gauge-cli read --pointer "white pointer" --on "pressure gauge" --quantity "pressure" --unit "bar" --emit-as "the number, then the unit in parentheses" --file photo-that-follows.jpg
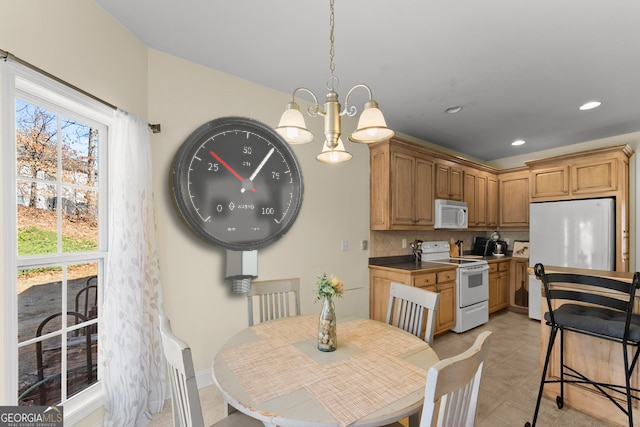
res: 62.5 (bar)
